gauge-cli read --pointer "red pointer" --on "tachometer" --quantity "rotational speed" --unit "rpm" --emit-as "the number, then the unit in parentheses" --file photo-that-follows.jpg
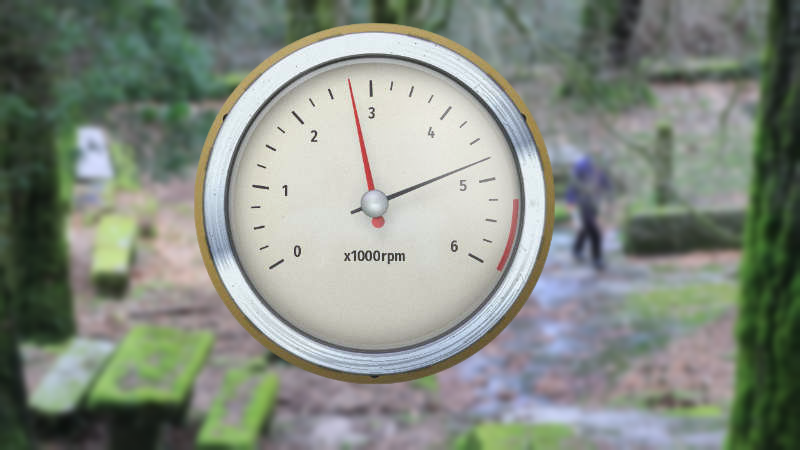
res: 2750 (rpm)
